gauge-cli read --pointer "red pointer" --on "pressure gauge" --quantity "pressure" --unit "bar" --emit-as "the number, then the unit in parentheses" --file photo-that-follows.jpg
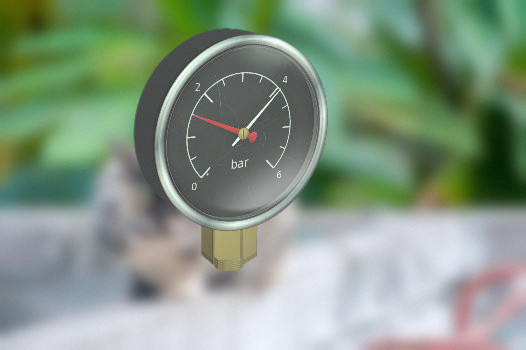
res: 1.5 (bar)
